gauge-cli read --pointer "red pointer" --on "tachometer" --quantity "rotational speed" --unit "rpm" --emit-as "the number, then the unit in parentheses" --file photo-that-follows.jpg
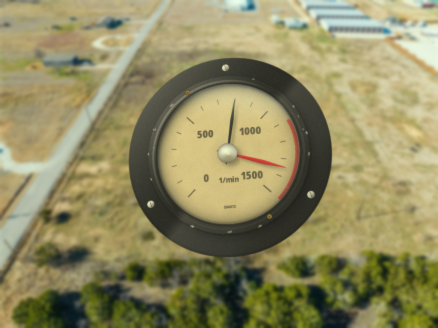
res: 1350 (rpm)
